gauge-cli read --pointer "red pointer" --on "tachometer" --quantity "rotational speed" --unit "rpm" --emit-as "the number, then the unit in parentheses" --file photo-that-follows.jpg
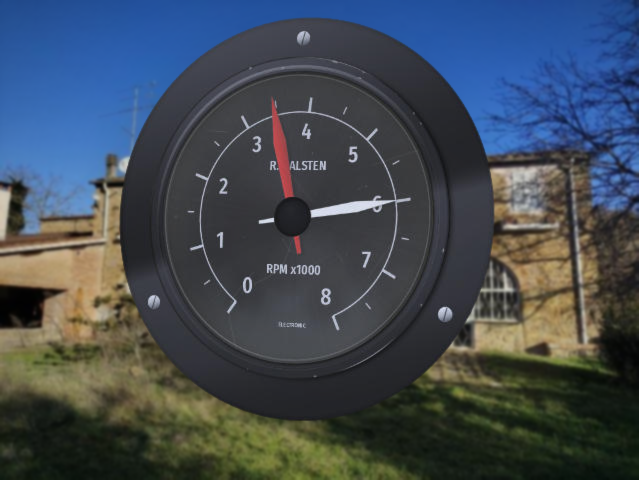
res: 3500 (rpm)
